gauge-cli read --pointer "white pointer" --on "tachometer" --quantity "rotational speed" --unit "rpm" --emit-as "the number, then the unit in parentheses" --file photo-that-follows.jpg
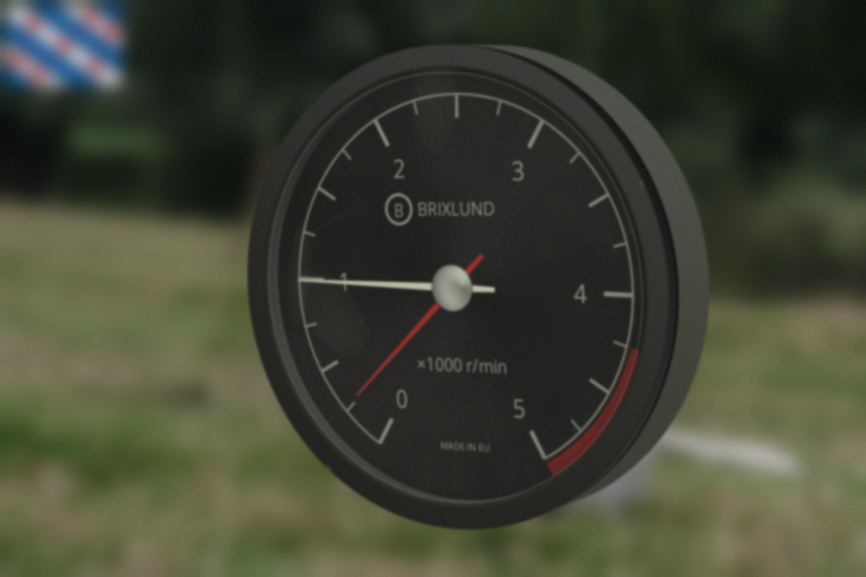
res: 1000 (rpm)
